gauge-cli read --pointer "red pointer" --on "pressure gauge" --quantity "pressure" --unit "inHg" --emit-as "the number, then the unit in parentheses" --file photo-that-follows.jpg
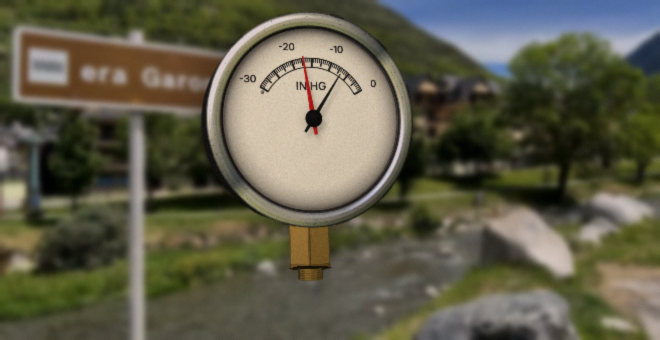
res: -17.5 (inHg)
